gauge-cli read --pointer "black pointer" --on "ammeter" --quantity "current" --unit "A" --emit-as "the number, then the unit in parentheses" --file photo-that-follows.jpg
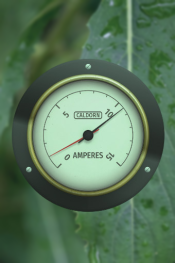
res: 10.5 (A)
